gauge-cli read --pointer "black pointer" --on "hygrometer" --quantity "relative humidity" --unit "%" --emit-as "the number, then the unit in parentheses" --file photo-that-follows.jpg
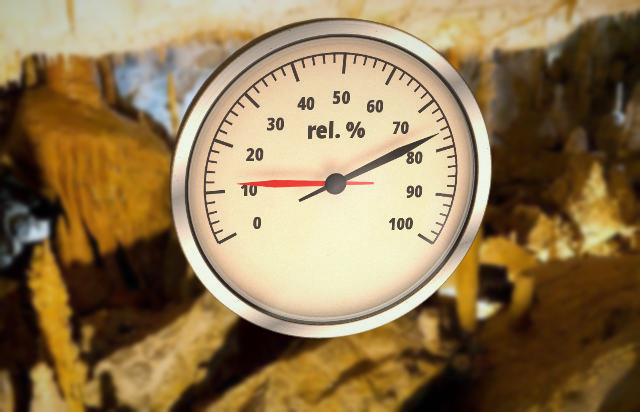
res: 76 (%)
